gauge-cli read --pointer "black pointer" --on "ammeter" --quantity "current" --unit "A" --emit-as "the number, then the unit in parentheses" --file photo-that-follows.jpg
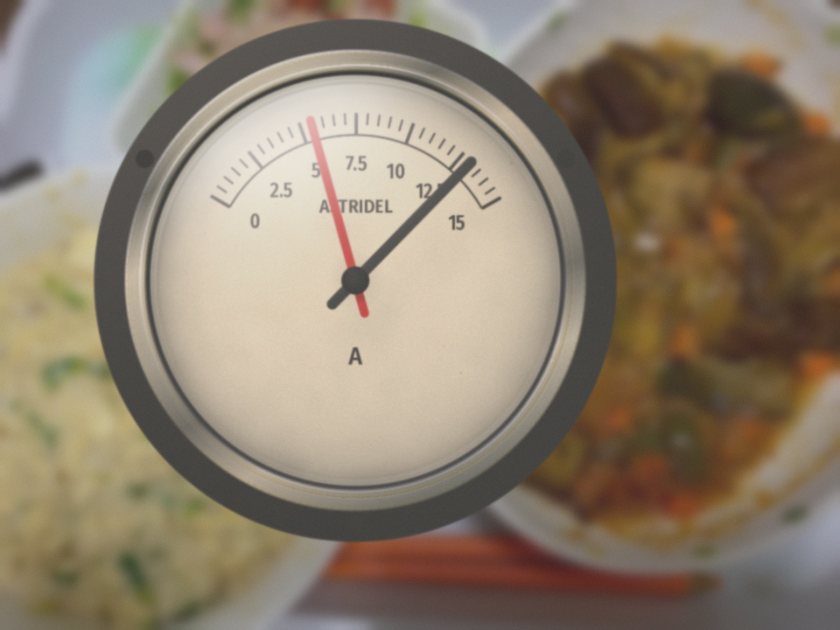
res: 13 (A)
